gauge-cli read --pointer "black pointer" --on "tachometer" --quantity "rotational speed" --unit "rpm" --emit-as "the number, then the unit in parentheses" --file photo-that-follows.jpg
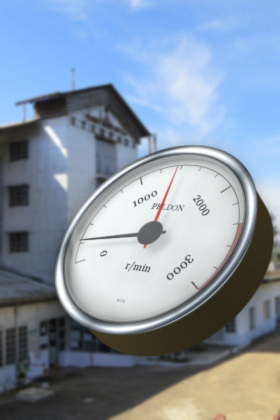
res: 200 (rpm)
